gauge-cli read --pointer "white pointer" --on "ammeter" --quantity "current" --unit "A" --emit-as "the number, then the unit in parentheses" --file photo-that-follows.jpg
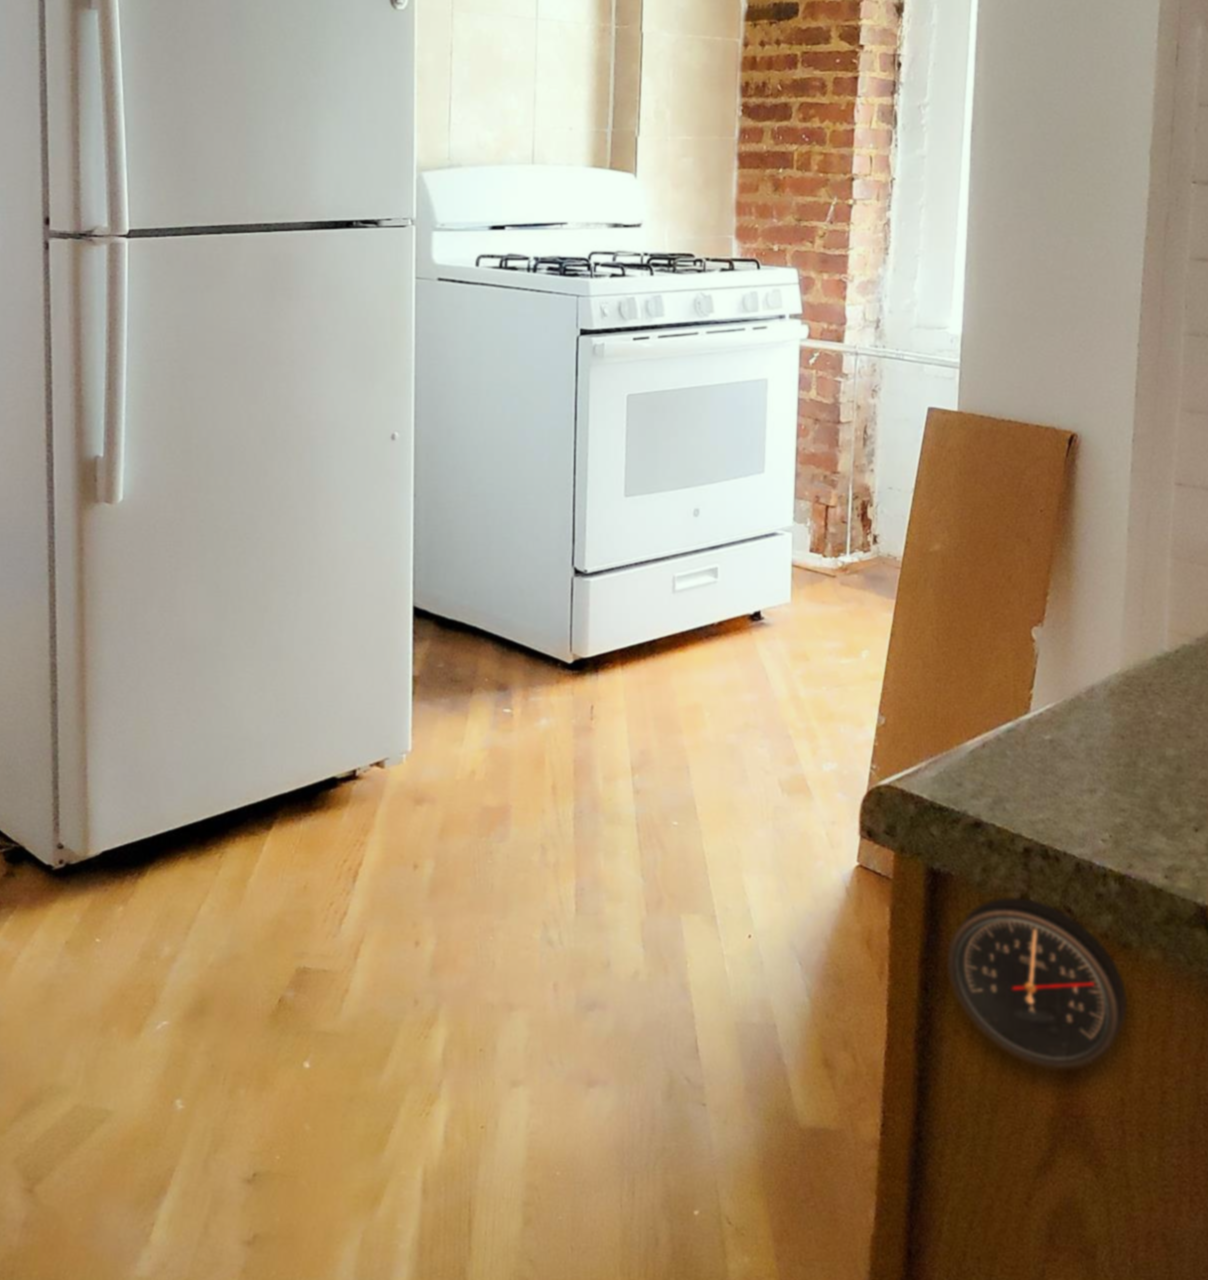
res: 2.5 (A)
